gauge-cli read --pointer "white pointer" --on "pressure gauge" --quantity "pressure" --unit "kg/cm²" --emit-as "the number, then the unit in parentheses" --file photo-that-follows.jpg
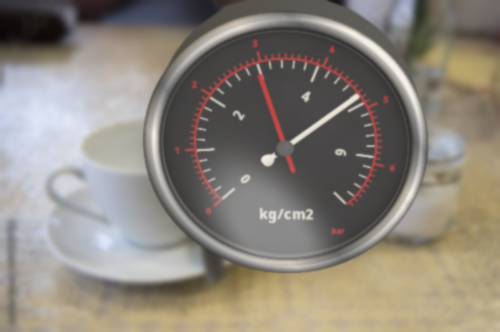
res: 4.8 (kg/cm²)
